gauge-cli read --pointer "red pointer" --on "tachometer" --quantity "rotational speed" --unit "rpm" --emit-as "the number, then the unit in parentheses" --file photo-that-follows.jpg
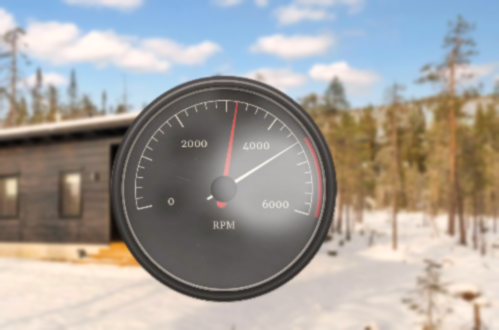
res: 3200 (rpm)
